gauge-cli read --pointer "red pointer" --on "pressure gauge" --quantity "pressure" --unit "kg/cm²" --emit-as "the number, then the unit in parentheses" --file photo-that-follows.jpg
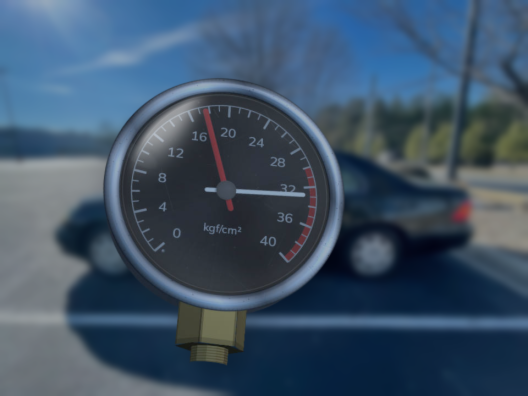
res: 17.5 (kg/cm²)
